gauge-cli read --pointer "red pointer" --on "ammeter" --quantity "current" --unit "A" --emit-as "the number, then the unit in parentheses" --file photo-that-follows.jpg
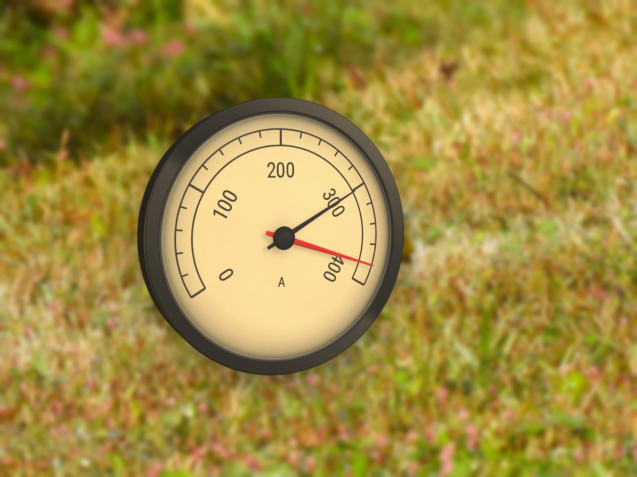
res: 380 (A)
